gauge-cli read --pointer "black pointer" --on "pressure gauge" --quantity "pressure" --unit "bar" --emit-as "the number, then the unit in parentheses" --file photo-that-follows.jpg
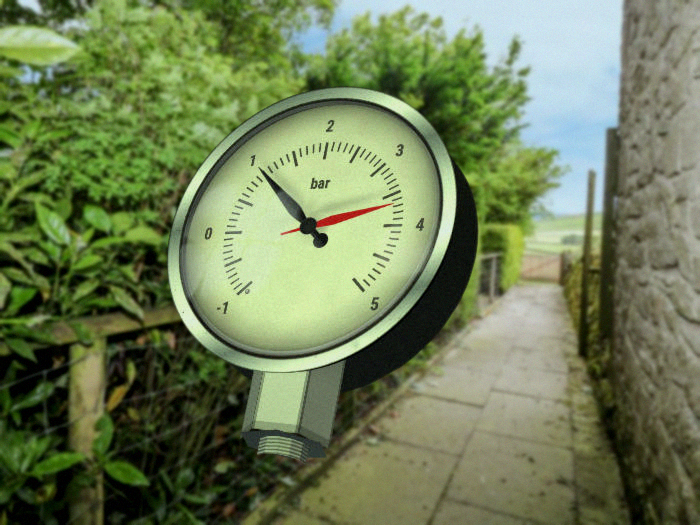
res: 1 (bar)
